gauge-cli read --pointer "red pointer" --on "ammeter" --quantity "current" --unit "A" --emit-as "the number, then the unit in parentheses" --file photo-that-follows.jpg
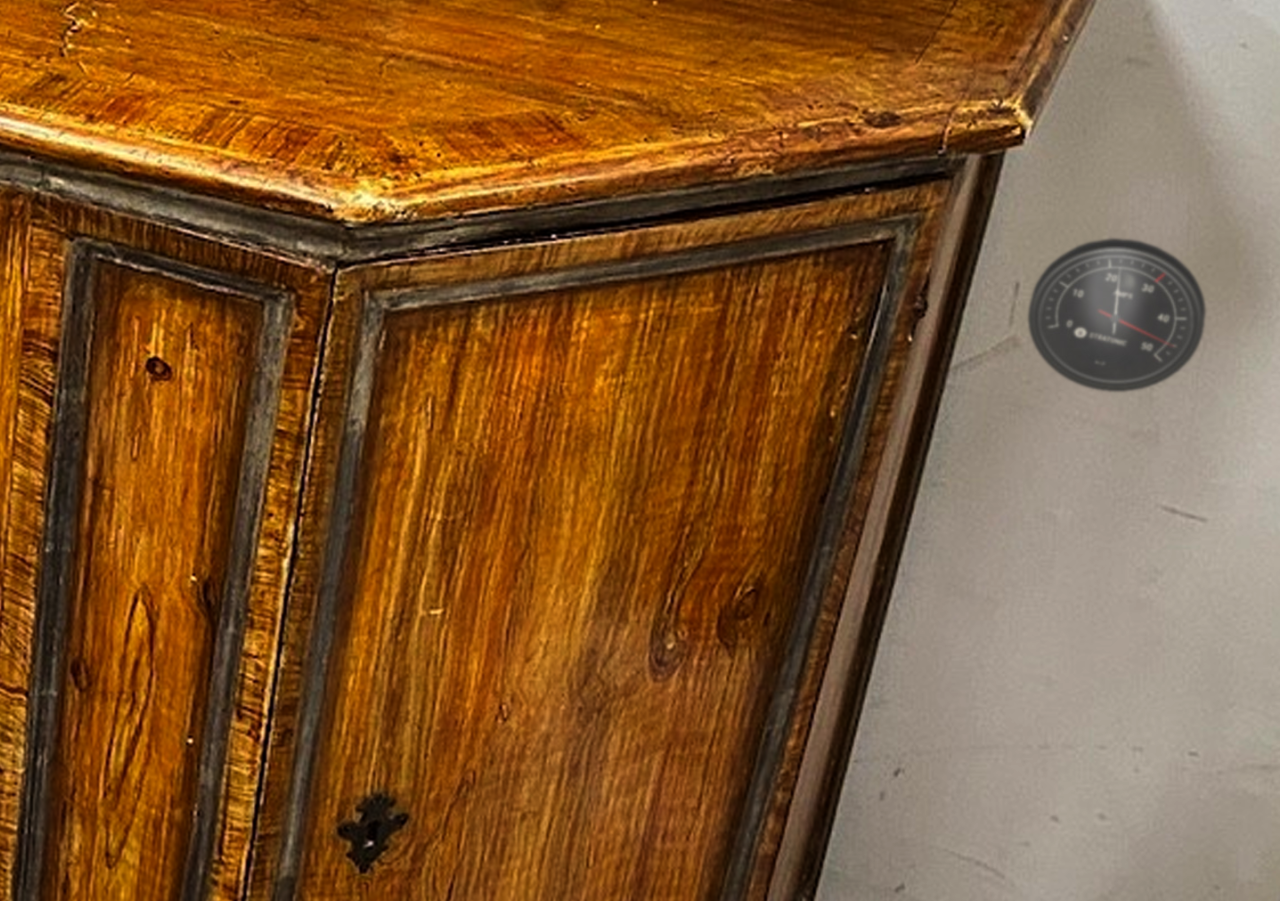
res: 46 (A)
